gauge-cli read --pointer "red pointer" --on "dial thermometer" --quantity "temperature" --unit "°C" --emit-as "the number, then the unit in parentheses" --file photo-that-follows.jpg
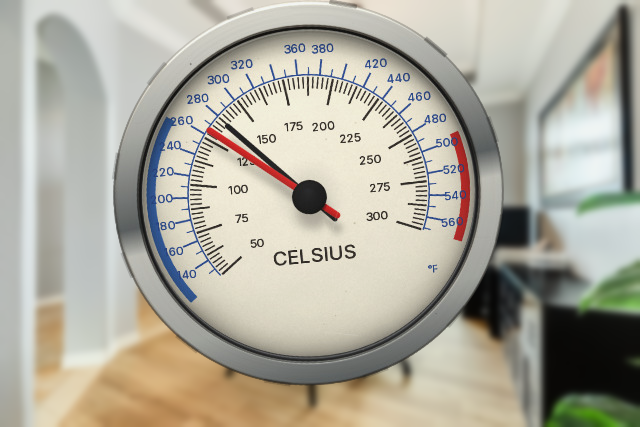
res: 130 (°C)
